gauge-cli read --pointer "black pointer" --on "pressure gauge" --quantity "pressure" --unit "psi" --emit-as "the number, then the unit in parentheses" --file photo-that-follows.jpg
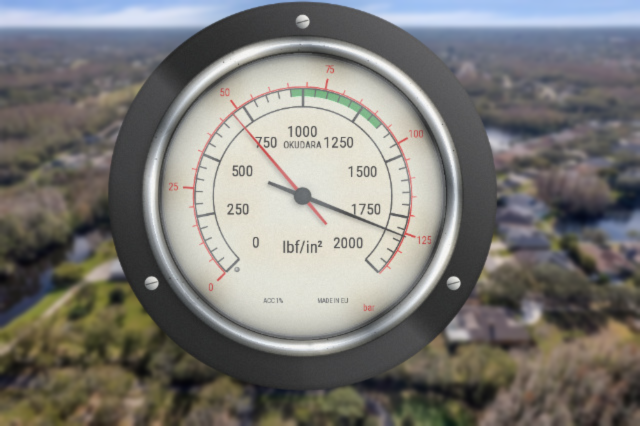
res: 1825 (psi)
